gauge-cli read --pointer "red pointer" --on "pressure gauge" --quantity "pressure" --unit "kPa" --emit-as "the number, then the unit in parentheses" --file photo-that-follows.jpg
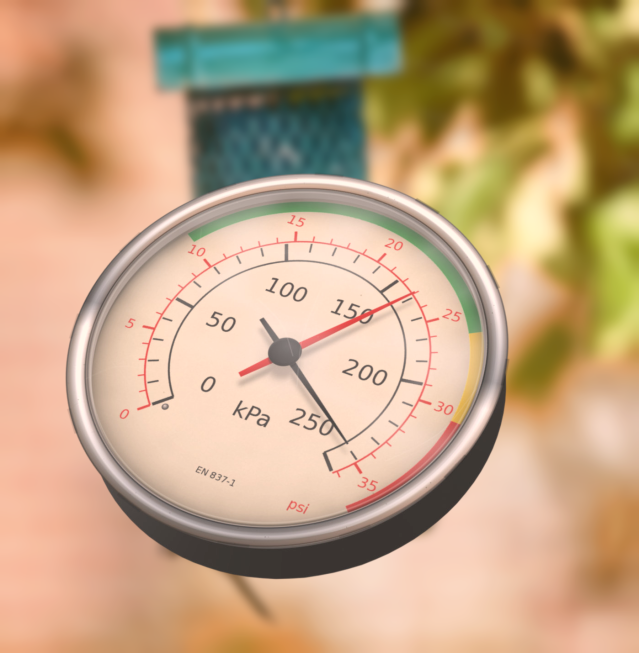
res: 160 (kPa)
